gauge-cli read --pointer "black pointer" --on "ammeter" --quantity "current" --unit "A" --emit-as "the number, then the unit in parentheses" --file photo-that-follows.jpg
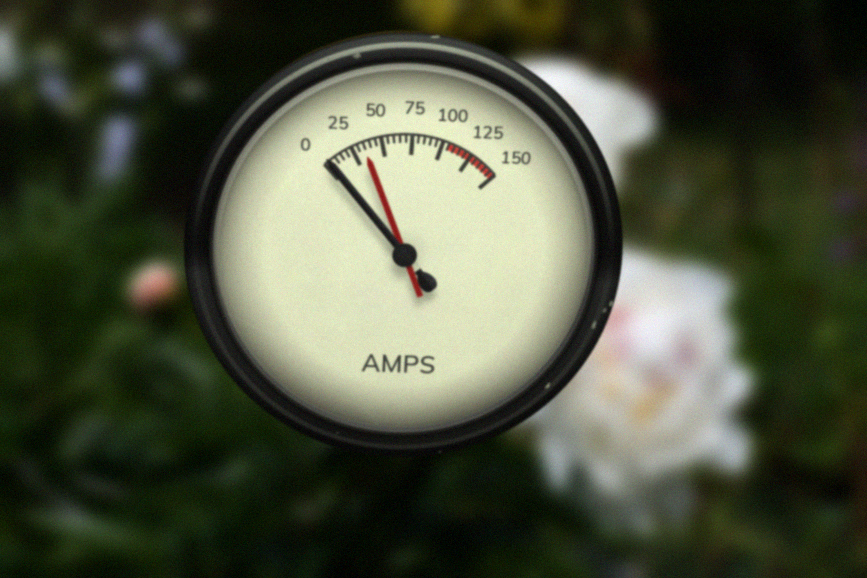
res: 5 (A)
